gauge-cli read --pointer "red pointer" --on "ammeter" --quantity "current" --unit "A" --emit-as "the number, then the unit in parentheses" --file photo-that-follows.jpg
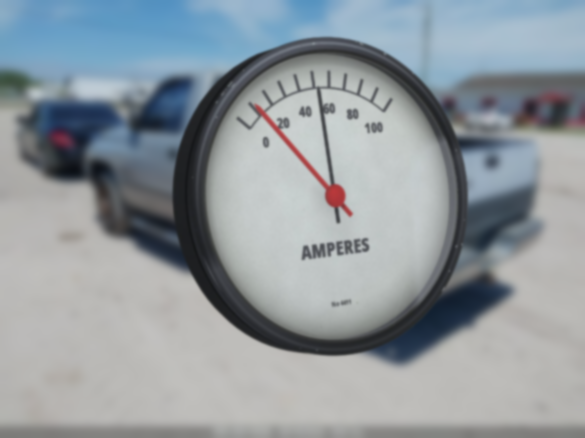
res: 10 (A)
